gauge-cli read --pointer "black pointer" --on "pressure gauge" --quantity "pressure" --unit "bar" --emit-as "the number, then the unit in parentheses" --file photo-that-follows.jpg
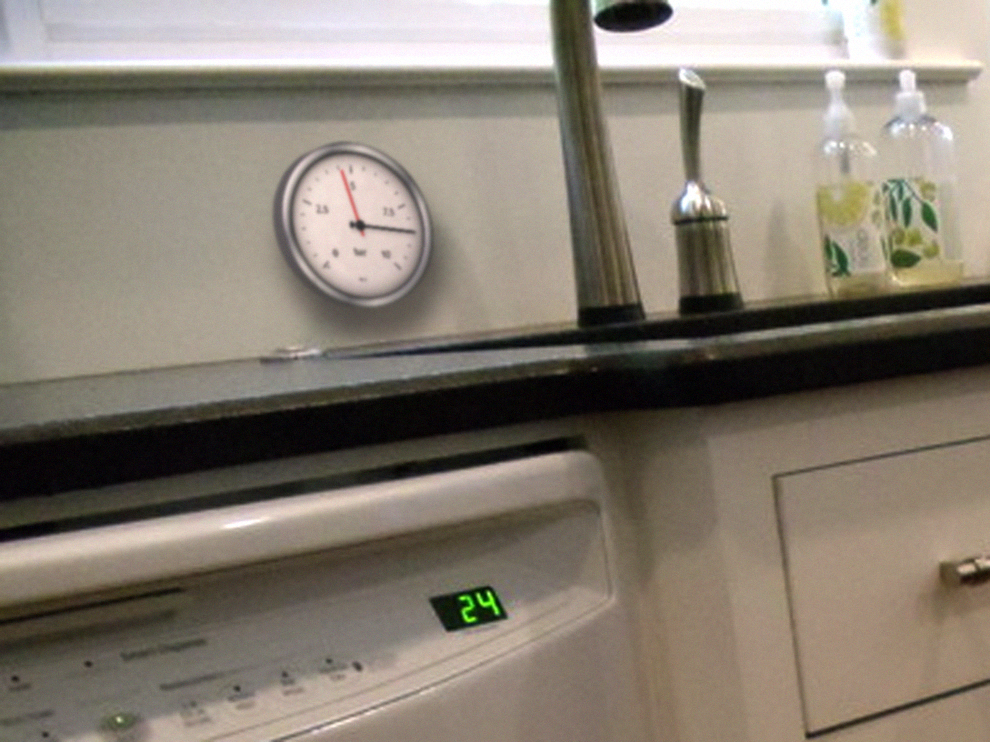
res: 8.5 (bar)
